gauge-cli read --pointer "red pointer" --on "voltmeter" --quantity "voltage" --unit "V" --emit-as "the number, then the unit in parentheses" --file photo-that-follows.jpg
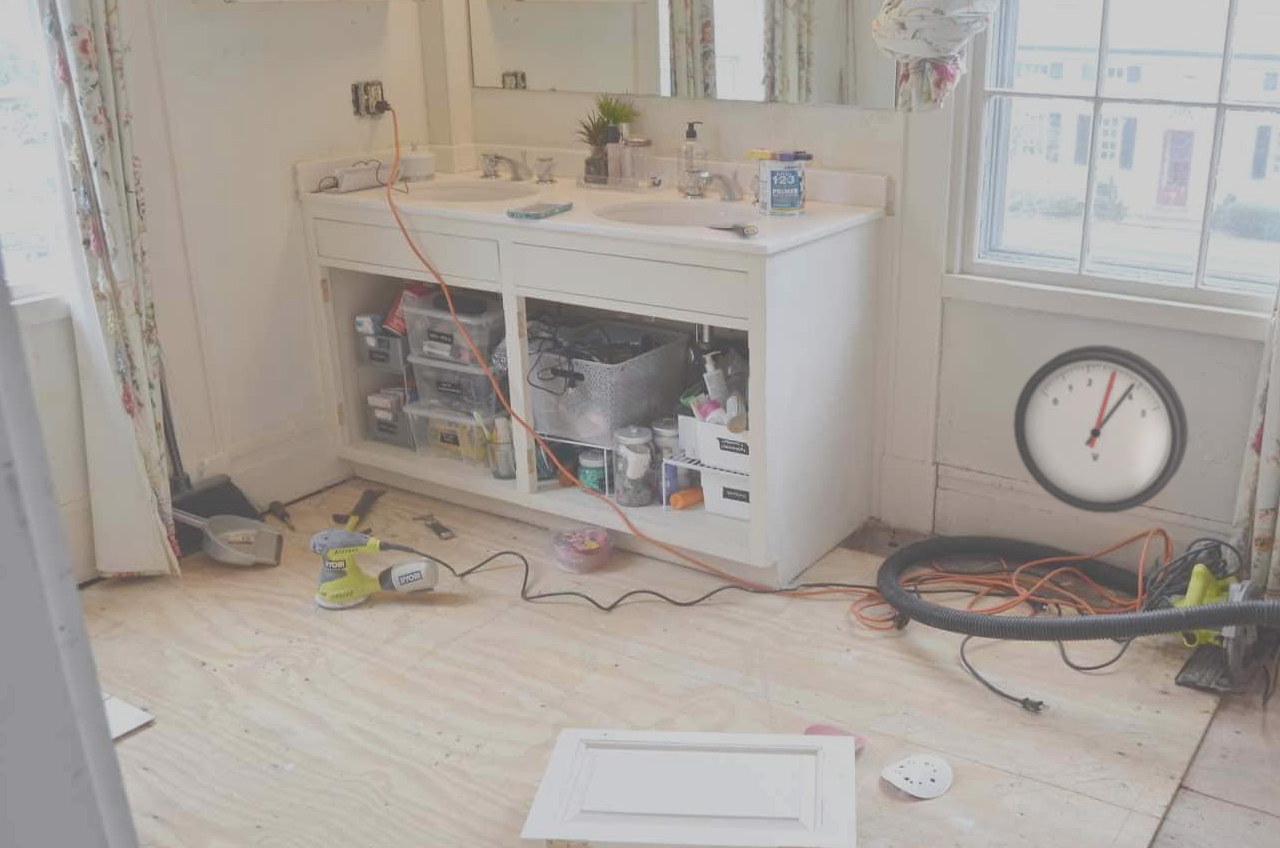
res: 3 (V)
